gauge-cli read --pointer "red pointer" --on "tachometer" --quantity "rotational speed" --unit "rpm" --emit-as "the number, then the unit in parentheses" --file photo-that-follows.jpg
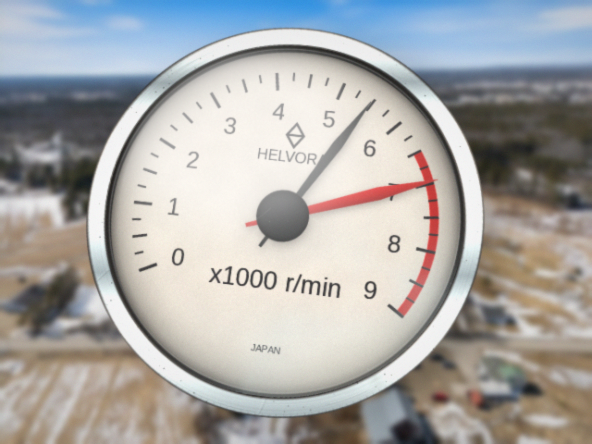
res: 7000 (rpm)
